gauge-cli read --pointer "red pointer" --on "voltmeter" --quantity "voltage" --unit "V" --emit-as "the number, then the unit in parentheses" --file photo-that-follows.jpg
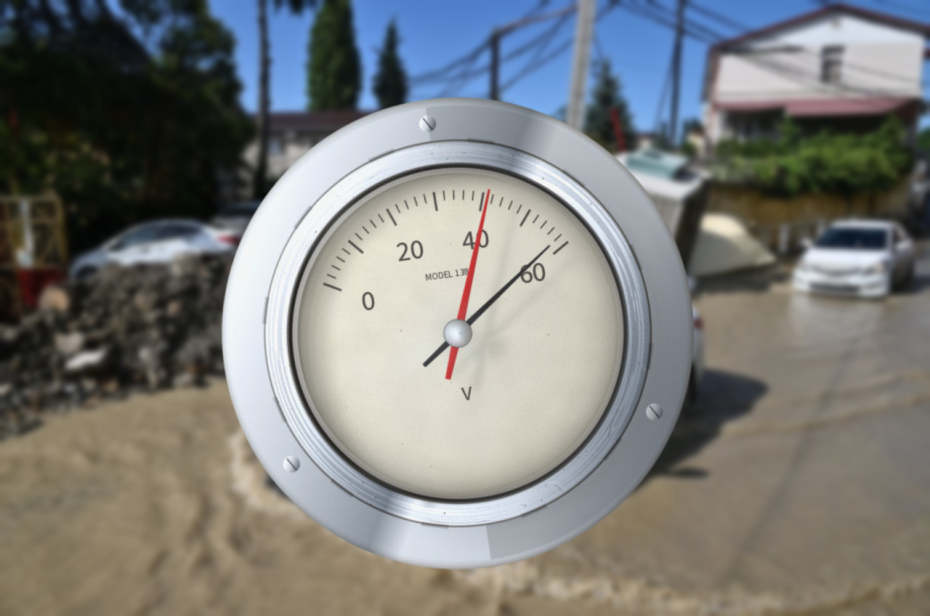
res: 41 (V)
